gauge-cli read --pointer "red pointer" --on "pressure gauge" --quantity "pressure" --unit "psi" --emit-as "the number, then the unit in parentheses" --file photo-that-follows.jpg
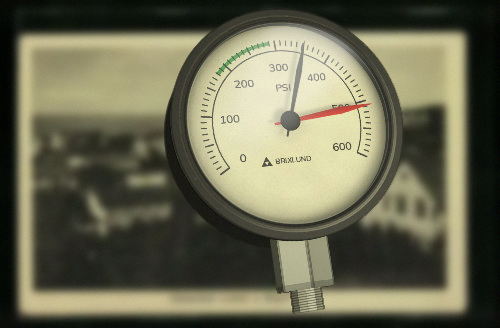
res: 510 (psi)
